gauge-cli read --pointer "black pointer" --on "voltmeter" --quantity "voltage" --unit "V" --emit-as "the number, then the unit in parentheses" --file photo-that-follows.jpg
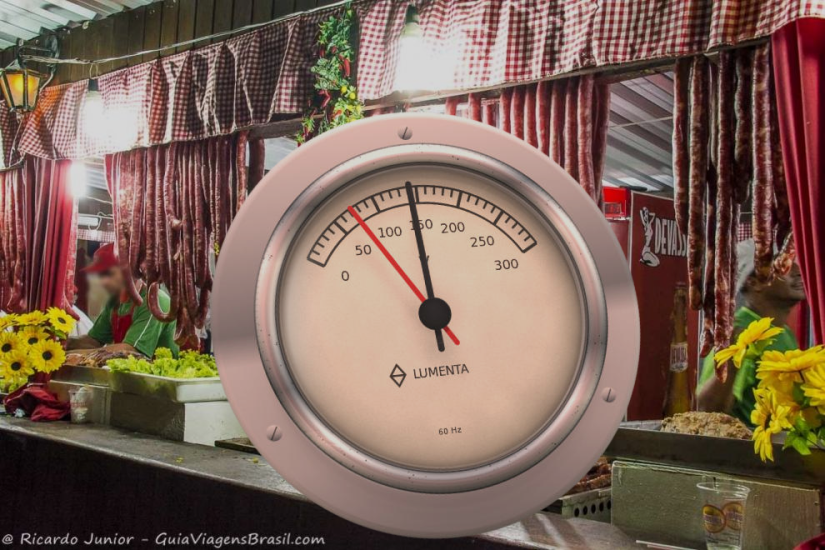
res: 140 (V)
